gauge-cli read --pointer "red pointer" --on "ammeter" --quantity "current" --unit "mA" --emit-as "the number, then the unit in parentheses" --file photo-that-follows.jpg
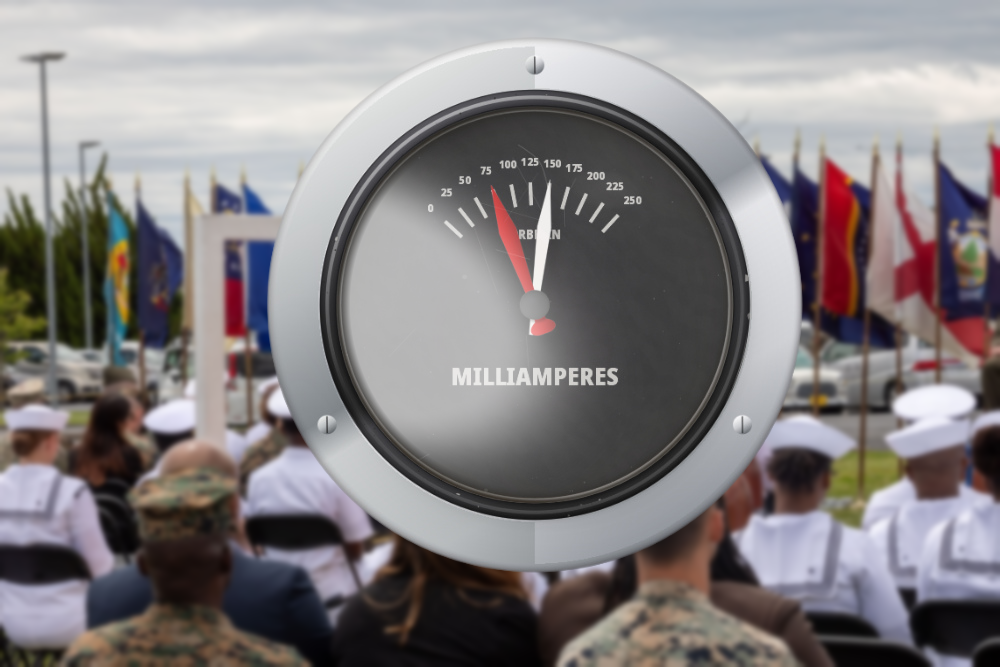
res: 75 (mA)
